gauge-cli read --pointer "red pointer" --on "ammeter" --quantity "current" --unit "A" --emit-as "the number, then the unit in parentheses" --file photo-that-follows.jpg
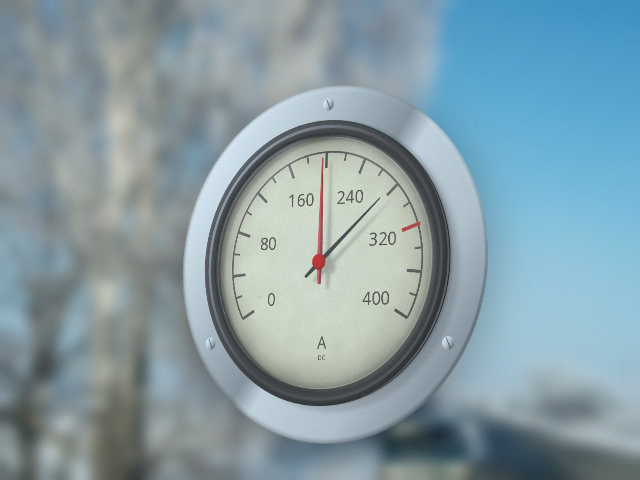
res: 200 (A)
